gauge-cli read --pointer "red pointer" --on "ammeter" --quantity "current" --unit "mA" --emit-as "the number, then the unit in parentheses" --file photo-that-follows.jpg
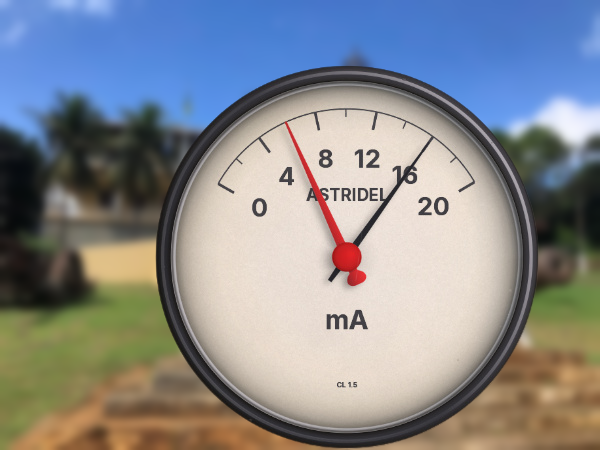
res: 6 (mA)
